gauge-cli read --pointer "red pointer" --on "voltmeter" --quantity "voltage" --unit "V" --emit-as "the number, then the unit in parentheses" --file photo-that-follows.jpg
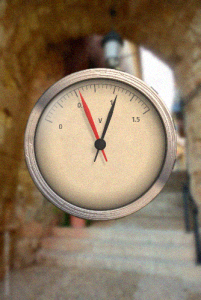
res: 0.55 (V)
